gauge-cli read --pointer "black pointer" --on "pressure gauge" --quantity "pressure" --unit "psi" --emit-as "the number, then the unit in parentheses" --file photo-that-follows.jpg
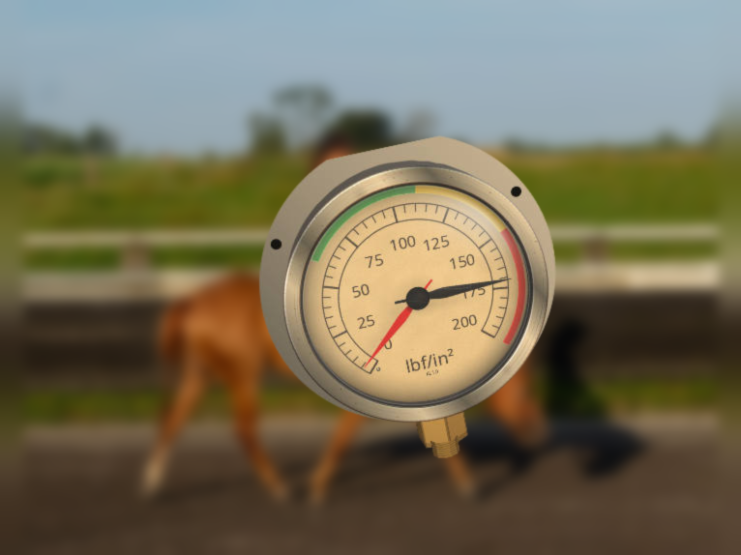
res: 170 (psi)
